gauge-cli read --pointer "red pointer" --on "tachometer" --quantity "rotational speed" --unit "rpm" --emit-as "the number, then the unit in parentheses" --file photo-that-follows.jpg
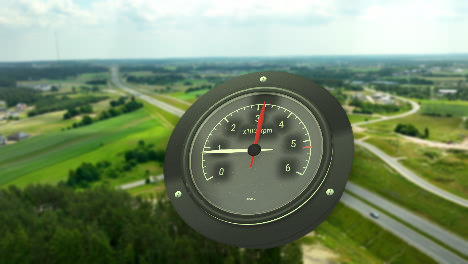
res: 3200 (rpm)
